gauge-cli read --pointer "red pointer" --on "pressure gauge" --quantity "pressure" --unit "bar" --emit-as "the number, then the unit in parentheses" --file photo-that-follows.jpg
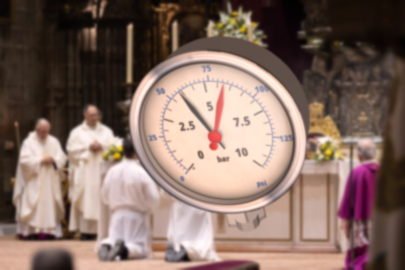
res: 5.75 (bar)
